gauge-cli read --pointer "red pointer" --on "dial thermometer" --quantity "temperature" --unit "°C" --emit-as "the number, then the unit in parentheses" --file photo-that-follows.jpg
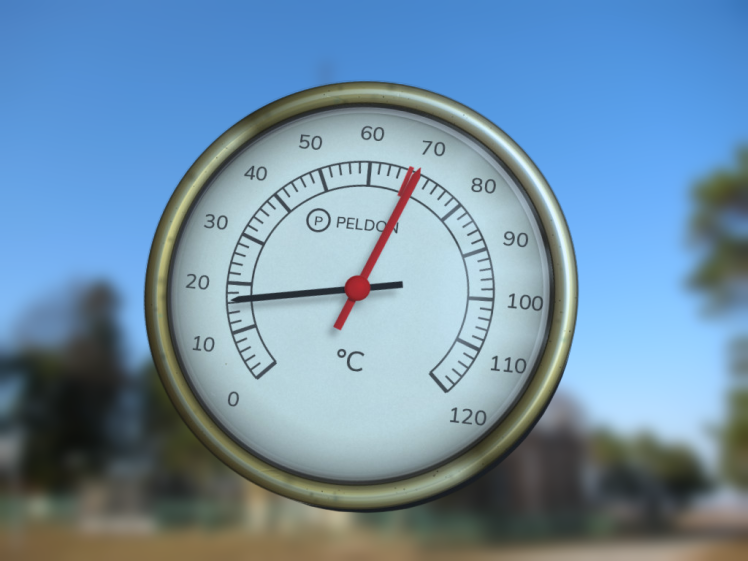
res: 70 (°C)
